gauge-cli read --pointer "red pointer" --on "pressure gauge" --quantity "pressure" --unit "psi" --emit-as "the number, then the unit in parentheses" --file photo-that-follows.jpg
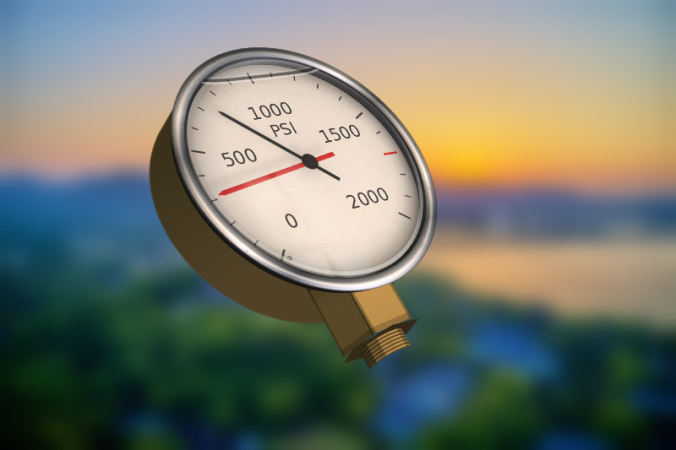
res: 300 (psi)
